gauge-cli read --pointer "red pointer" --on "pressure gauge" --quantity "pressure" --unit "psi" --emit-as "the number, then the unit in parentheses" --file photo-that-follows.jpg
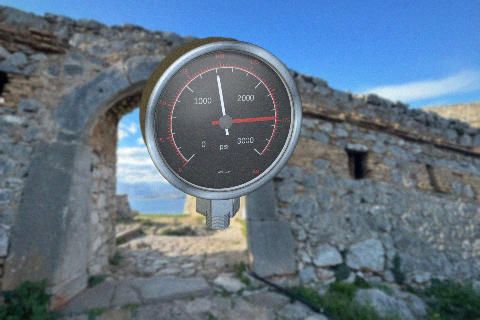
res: 2500 (psi)
